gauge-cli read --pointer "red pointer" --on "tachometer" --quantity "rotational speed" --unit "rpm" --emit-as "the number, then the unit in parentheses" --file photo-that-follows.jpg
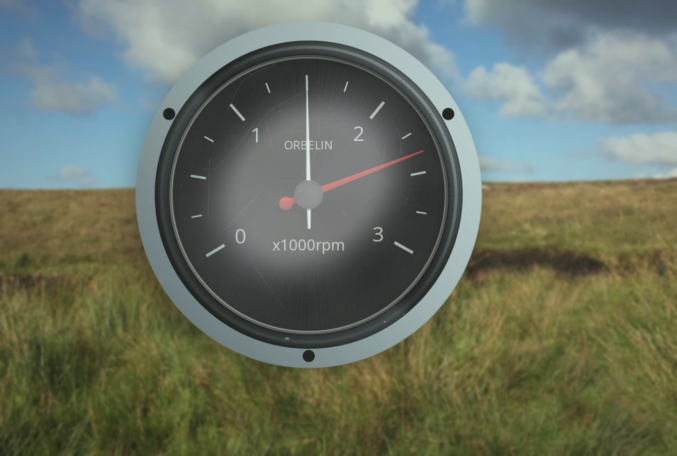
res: 2375 (rpm)
